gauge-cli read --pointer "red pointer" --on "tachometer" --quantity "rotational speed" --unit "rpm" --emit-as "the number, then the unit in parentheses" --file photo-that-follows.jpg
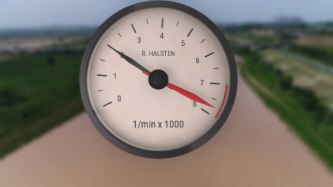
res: 7750 (rpm)
